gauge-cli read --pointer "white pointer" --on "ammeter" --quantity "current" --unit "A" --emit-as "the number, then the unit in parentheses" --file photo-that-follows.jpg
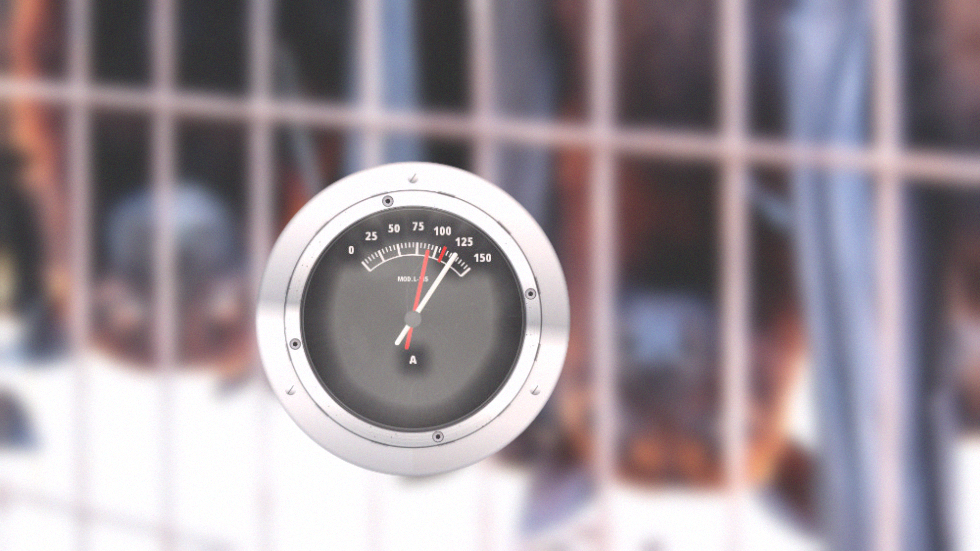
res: 125 (A)
